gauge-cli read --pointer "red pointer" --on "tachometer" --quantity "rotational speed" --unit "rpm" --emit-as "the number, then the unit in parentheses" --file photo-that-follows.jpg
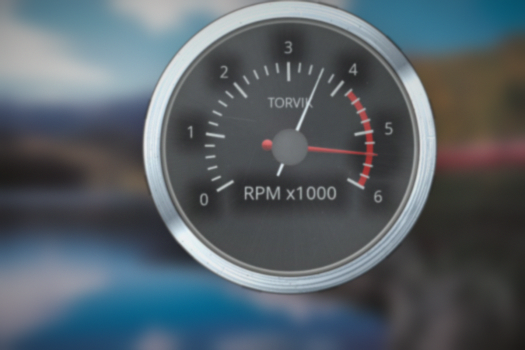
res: 5400 (rpm)
